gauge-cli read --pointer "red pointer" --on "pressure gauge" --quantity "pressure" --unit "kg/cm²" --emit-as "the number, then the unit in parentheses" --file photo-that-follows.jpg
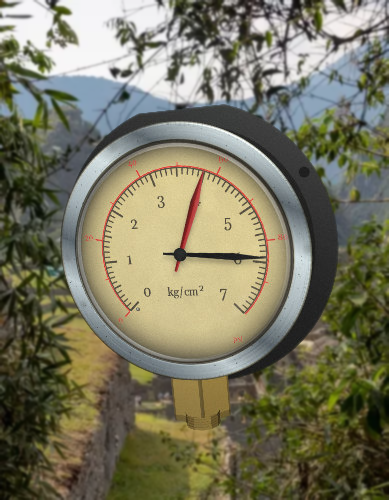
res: 4 (kg/cm²)
